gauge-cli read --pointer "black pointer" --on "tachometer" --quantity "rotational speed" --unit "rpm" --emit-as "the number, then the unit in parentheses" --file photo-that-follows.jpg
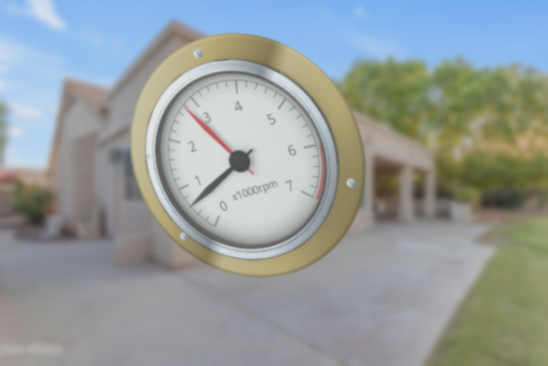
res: 600 (rpm)
